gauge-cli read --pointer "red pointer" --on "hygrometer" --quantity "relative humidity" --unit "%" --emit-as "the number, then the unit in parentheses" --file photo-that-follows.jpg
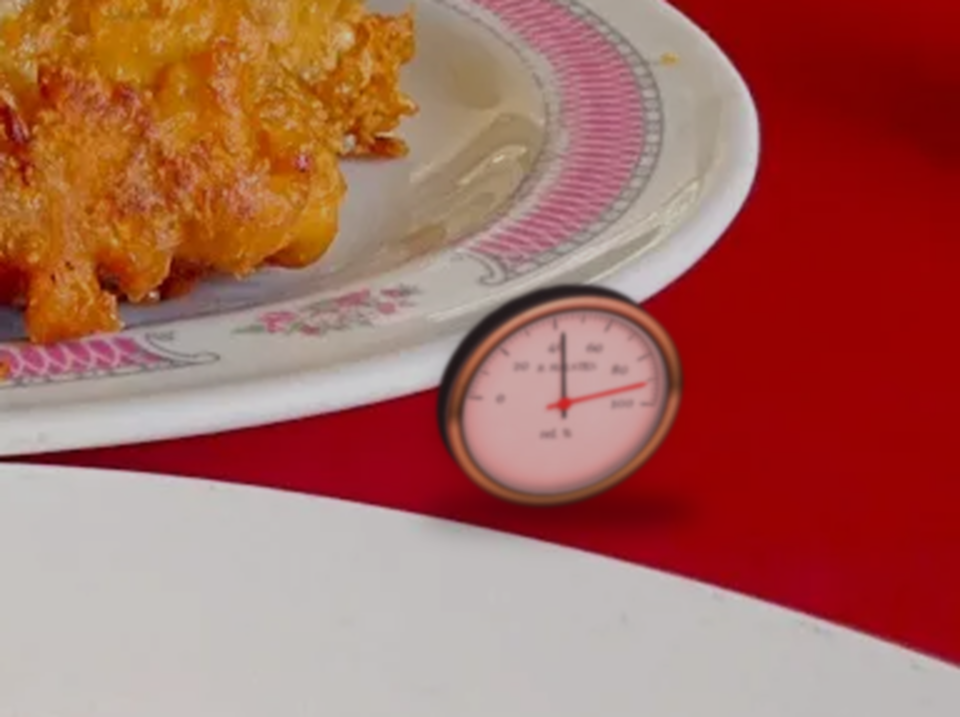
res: 90 (%)
